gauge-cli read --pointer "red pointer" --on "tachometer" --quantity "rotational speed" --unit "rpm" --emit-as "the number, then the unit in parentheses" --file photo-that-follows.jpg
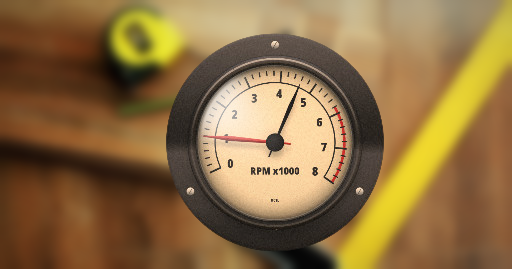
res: 1000 (rpm)
